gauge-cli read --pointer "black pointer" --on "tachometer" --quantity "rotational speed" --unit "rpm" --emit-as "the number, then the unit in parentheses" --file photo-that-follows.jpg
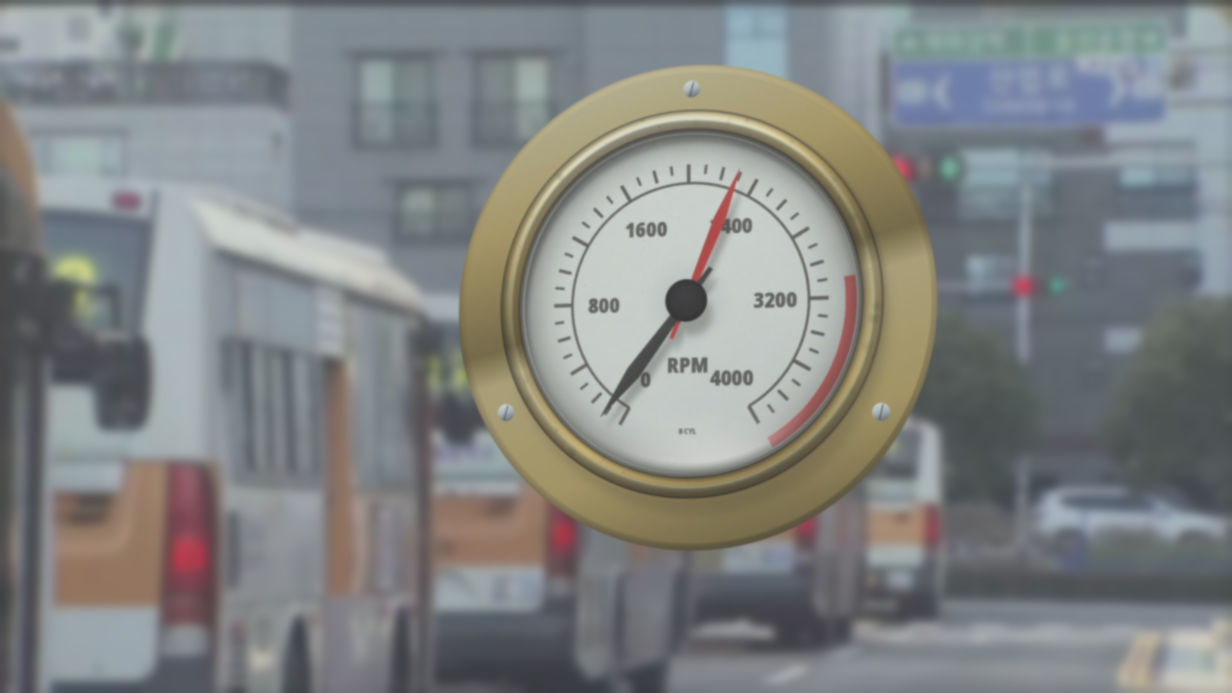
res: 100 (rpm)
